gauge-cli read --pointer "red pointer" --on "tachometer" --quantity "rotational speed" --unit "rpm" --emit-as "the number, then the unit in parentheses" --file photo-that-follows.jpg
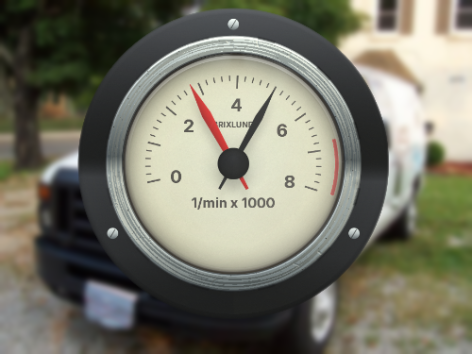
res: 2800 (rpm)
